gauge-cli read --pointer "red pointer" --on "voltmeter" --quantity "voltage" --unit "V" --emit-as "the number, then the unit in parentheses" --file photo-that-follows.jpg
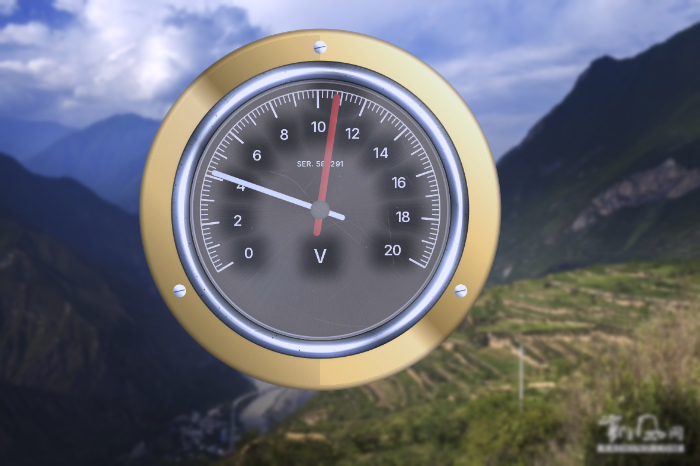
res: 10.8 (V)
